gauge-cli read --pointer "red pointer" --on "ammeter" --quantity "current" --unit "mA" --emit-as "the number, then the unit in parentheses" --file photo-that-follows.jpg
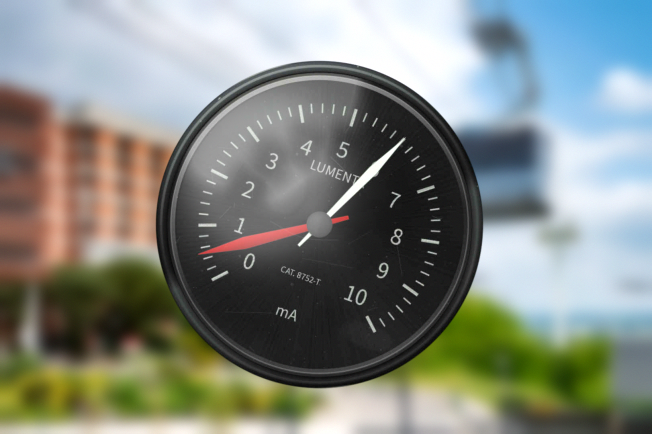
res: 0.5 (mA)
